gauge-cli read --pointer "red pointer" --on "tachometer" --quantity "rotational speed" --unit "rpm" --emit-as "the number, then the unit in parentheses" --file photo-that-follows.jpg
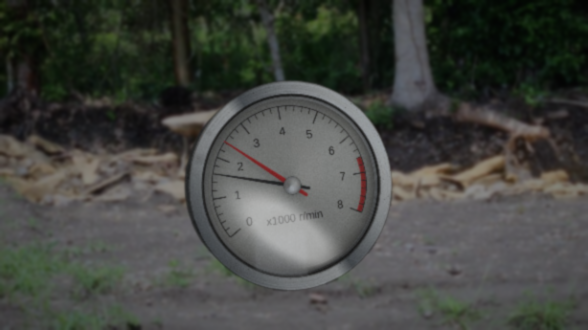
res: 2400 (rpm)
